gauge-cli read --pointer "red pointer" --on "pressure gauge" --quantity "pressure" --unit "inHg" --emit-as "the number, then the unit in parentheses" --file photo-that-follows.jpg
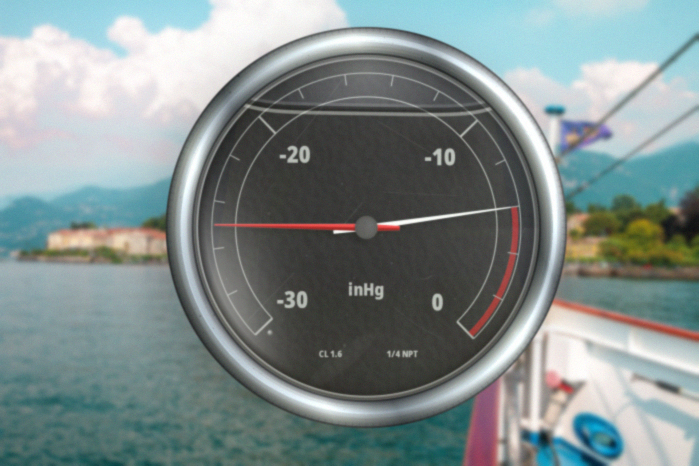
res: -25 (inHg)
